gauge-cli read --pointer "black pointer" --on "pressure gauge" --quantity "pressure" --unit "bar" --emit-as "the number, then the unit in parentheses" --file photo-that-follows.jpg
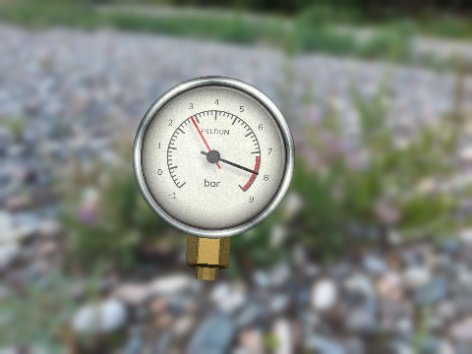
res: 8 (bar)
